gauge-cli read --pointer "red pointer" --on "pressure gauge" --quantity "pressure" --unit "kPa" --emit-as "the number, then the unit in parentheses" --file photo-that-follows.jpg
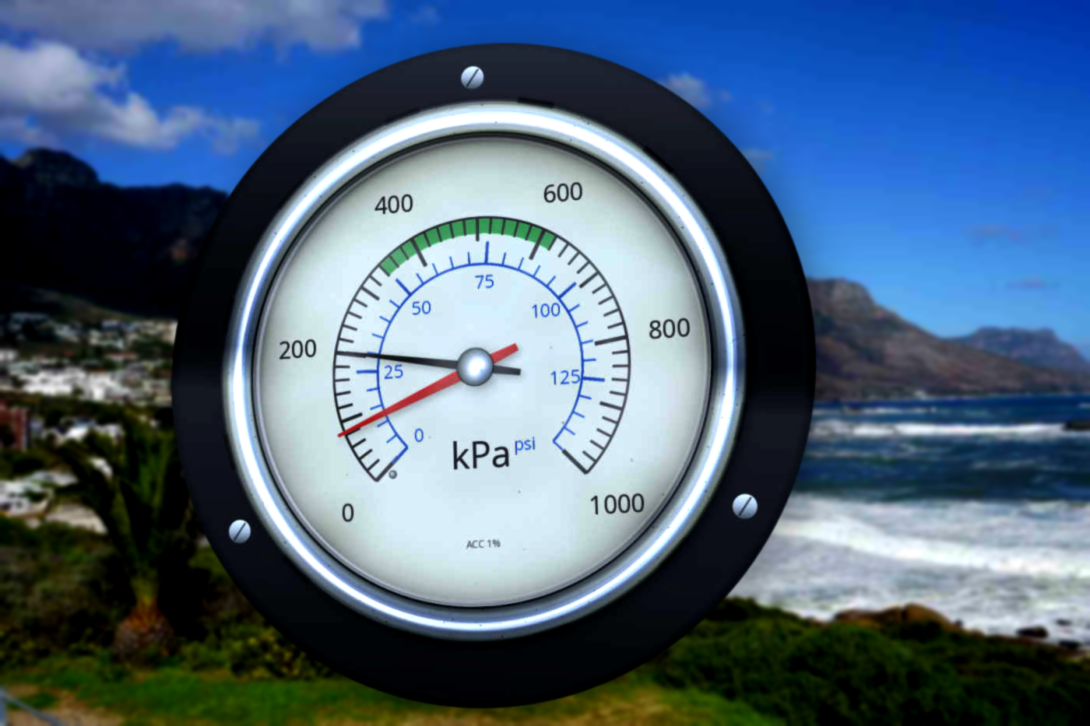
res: 80 (kPa)
